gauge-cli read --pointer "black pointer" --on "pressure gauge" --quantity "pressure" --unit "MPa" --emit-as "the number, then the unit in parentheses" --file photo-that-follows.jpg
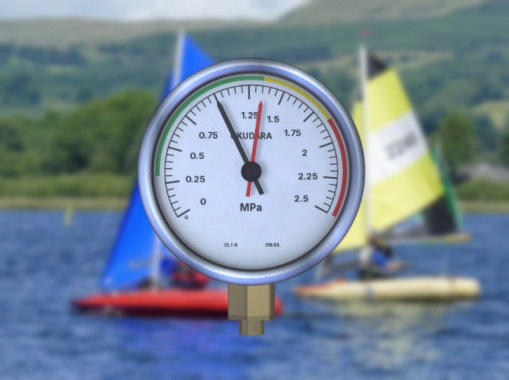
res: 1 (MPa)
